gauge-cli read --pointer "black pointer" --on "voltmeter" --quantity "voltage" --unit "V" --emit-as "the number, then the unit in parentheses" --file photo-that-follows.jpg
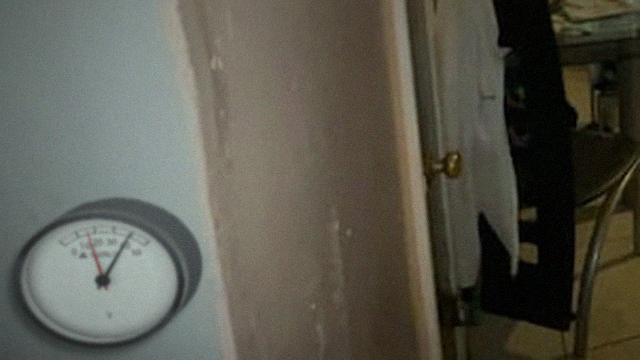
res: 40 (V)
